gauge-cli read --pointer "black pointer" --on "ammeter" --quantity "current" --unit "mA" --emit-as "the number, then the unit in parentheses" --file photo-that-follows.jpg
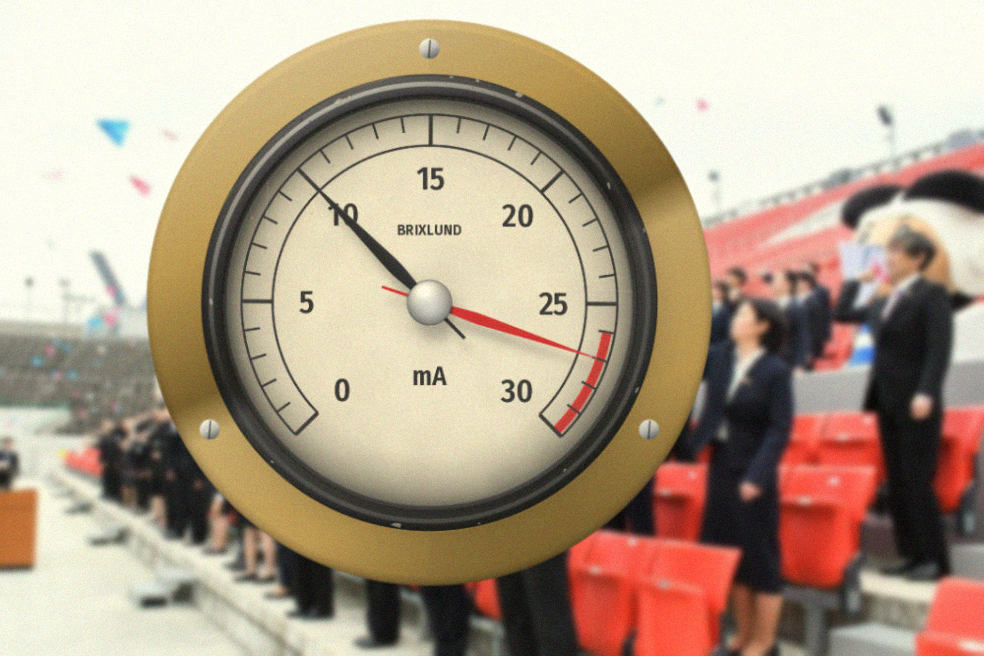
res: 10 (mA)
